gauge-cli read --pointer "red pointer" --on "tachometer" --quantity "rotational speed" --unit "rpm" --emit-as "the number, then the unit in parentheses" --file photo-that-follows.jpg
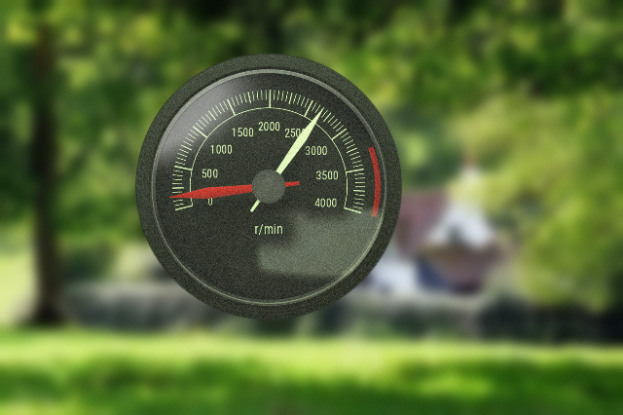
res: 150 (rpm)
